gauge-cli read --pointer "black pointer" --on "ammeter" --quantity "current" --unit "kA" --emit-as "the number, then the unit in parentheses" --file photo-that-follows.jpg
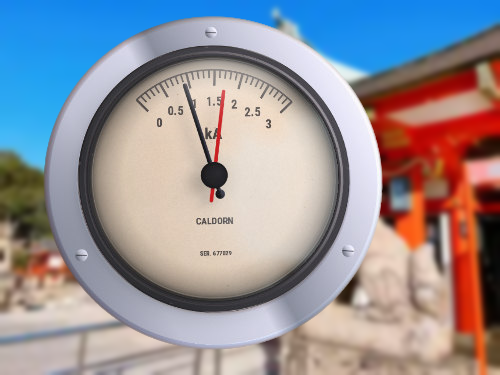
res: 0.9 (kA)
